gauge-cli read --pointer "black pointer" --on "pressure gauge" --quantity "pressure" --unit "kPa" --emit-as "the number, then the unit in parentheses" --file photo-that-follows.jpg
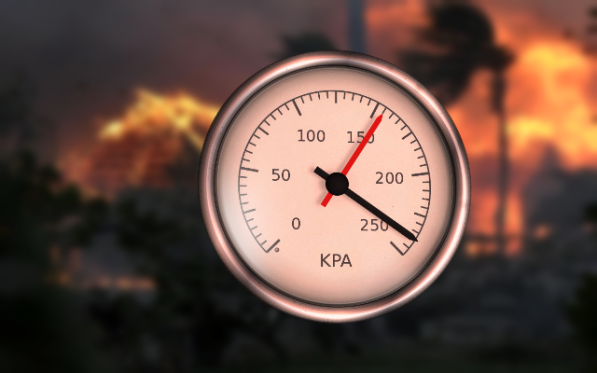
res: 240 (kPa)
